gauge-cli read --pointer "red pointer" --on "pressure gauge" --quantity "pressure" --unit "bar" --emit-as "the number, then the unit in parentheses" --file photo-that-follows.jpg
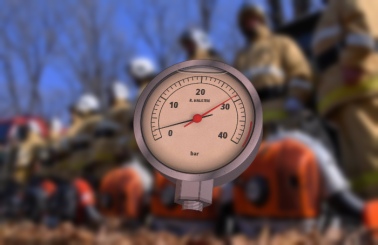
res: 29 (bar)
